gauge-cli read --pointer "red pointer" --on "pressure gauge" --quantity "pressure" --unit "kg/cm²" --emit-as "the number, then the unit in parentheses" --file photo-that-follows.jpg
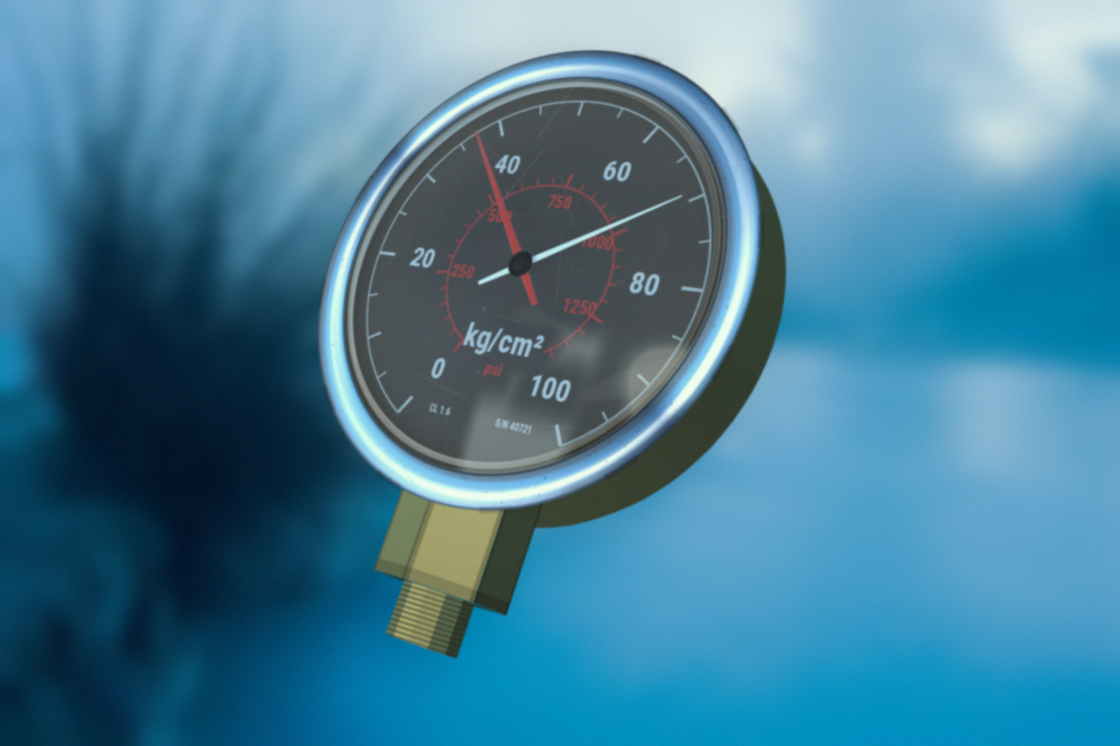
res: 37.5 (kg/cm²)
